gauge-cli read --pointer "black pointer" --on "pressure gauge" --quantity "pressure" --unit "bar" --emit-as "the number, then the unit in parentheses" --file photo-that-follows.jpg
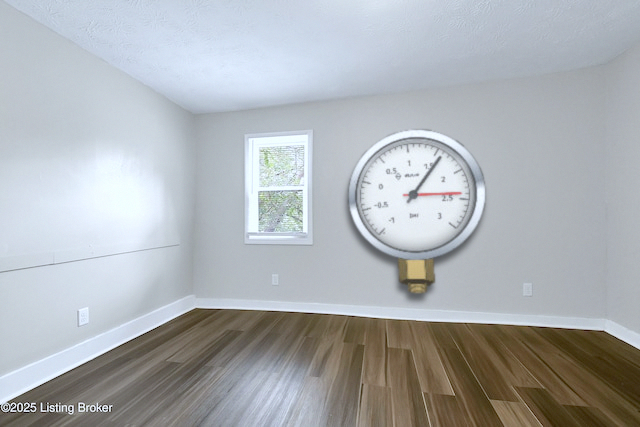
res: 1.6 (bar)
